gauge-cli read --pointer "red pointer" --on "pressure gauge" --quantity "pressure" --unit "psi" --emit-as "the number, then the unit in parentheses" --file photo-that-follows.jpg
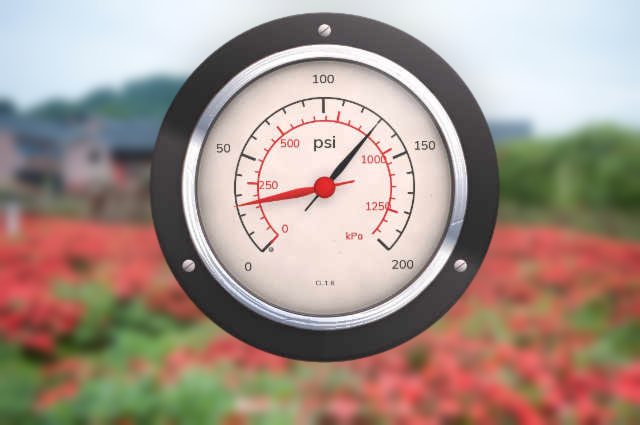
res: 25 (psi)
